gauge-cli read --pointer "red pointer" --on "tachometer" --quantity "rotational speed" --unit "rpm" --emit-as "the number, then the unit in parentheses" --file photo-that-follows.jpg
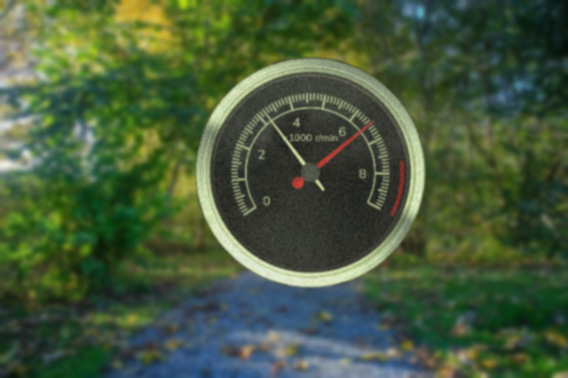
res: 6500 (rpm)
